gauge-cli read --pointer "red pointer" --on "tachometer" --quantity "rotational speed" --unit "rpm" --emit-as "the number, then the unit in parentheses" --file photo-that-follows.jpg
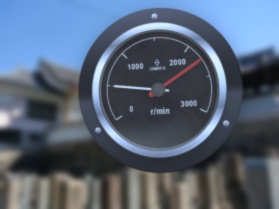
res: 2250 (rpm)
